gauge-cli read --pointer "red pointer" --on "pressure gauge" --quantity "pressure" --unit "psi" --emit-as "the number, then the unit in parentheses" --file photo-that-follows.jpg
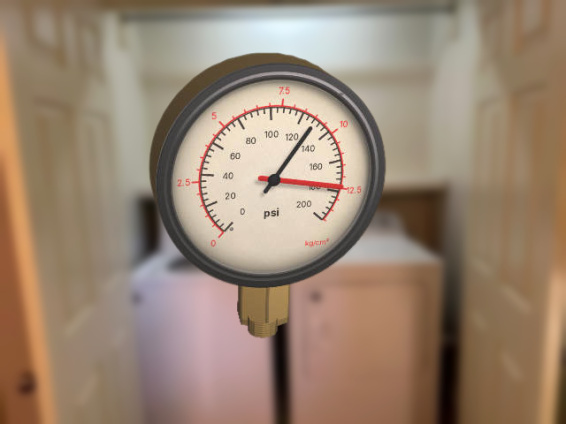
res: 176 (psi)
